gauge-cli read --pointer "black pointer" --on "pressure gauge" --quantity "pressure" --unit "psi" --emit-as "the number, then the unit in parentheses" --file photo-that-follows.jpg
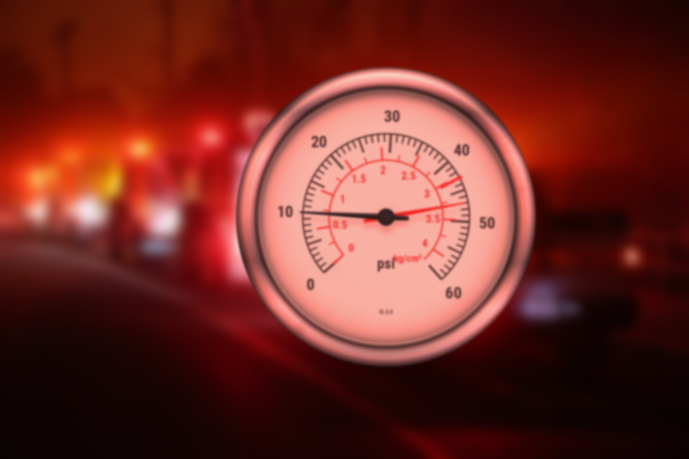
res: 10 (psi)
